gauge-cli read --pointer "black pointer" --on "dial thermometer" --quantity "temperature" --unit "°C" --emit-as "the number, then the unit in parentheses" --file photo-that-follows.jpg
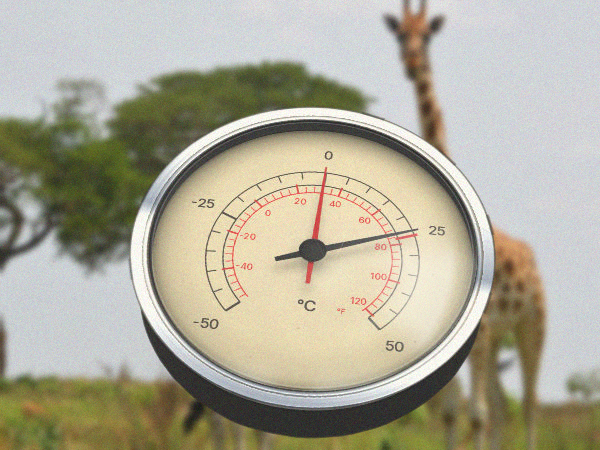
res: 25 (°C)
